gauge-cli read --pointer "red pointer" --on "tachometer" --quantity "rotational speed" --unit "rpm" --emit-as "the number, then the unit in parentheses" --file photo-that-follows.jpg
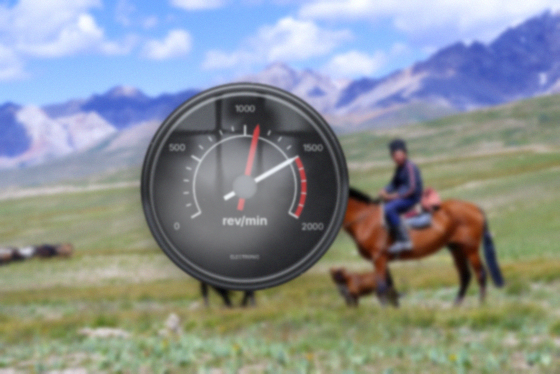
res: 1100 (rpm)
